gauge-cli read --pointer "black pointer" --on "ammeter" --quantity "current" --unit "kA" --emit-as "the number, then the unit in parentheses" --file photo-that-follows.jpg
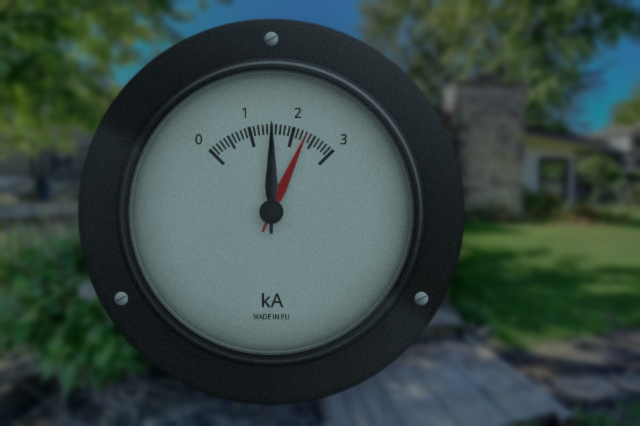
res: 1.5 (kA)
